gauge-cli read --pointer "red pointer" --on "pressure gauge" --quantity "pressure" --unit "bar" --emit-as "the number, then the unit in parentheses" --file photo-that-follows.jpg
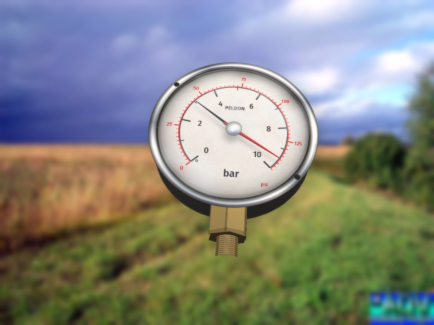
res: 9.5 (bar)
